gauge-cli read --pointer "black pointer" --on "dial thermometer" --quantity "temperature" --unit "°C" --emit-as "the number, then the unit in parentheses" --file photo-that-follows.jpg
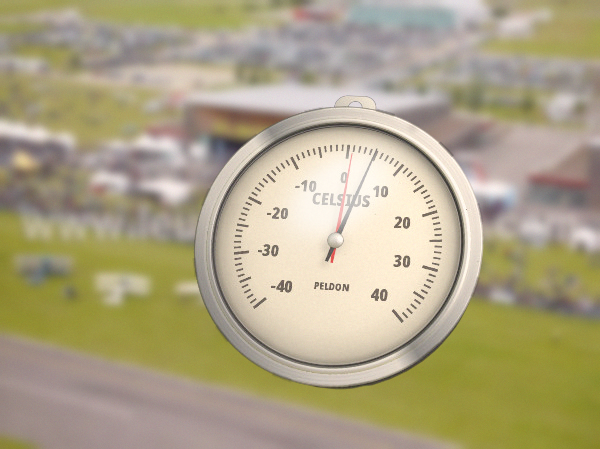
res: 5 (°C)
